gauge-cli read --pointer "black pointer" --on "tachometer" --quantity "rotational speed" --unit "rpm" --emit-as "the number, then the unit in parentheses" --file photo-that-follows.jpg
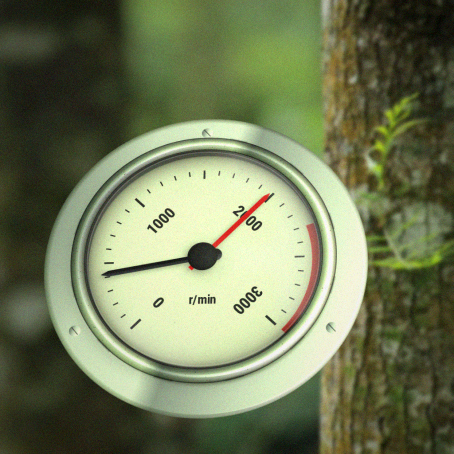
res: 400 (rpm)
